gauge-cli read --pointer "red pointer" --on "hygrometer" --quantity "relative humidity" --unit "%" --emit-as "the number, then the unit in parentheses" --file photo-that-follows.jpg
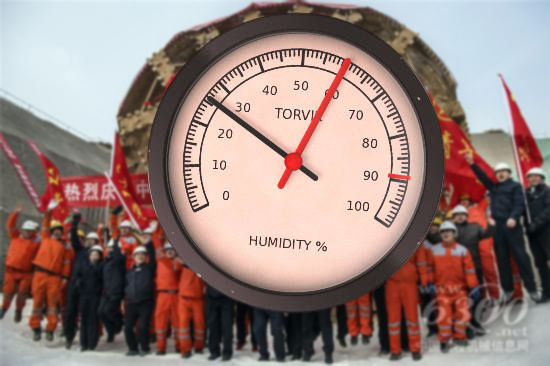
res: 60 (%)
